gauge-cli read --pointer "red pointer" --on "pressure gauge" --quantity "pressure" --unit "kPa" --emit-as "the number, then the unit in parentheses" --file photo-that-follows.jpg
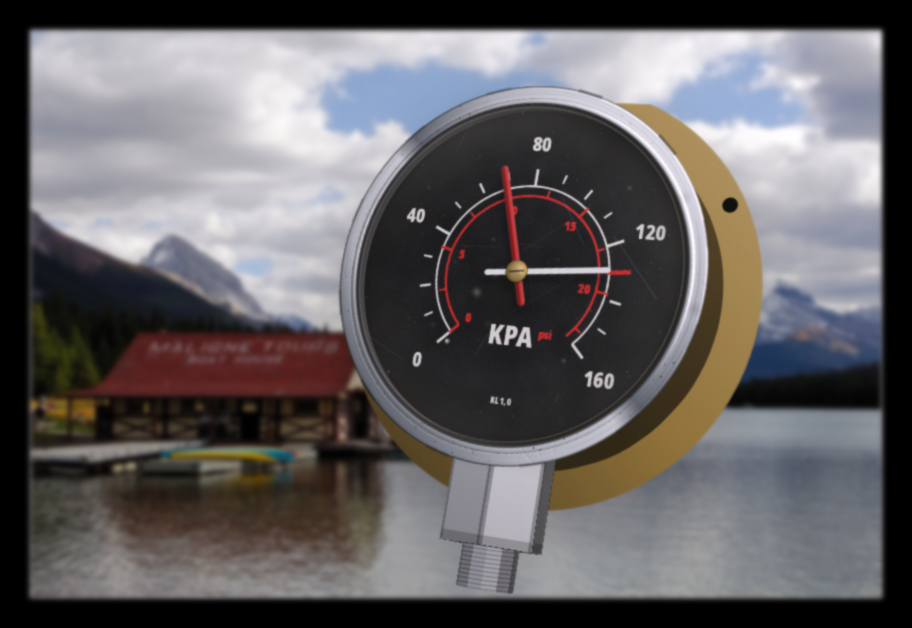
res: 70 (kPa)
